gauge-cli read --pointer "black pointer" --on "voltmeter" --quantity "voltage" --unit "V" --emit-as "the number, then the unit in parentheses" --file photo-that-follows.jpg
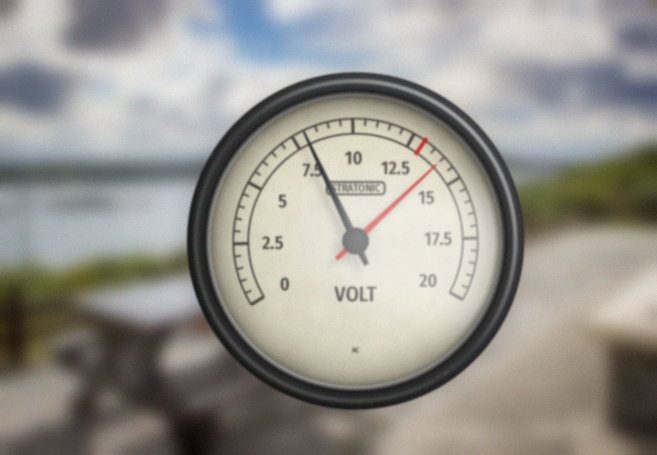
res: 8 (V)
